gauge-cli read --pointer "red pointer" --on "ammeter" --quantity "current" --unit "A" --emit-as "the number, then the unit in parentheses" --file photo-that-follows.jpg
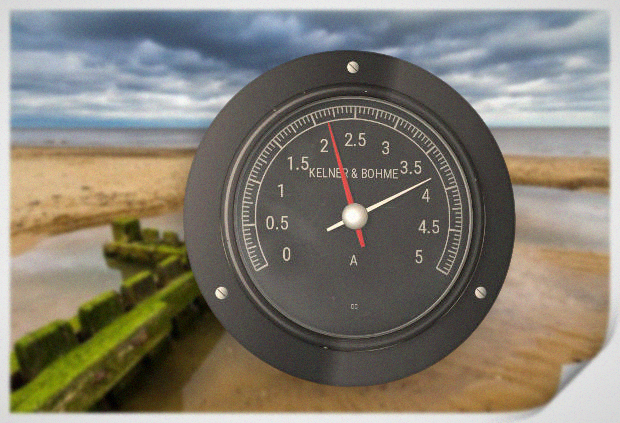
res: 2.15 (A)
